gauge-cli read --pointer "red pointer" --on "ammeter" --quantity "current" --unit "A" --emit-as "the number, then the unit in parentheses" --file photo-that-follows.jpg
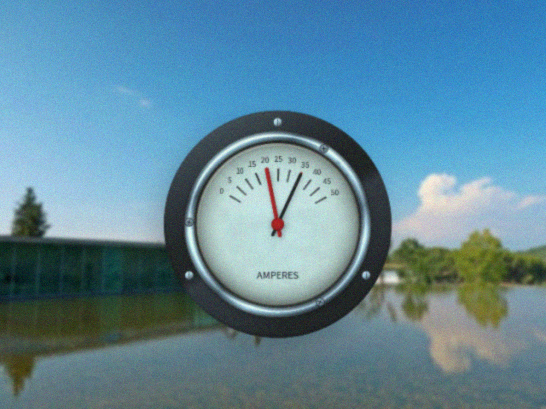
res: 20 (A)
